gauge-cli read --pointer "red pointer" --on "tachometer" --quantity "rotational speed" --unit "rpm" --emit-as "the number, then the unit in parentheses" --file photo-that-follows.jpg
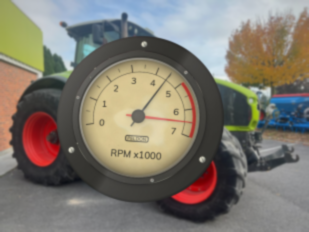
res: 6500 (rpm)
